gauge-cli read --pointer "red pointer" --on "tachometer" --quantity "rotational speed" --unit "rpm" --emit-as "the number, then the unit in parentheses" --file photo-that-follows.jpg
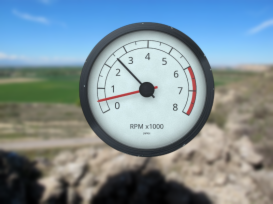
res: 500 (rpm)
